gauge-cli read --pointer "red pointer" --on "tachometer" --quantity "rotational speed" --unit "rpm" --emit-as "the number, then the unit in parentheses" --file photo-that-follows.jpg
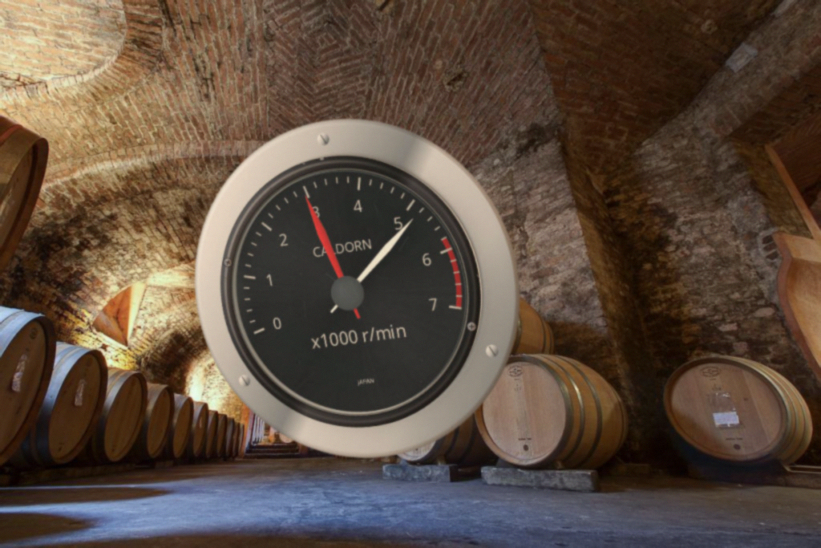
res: 3000 (rpm)
